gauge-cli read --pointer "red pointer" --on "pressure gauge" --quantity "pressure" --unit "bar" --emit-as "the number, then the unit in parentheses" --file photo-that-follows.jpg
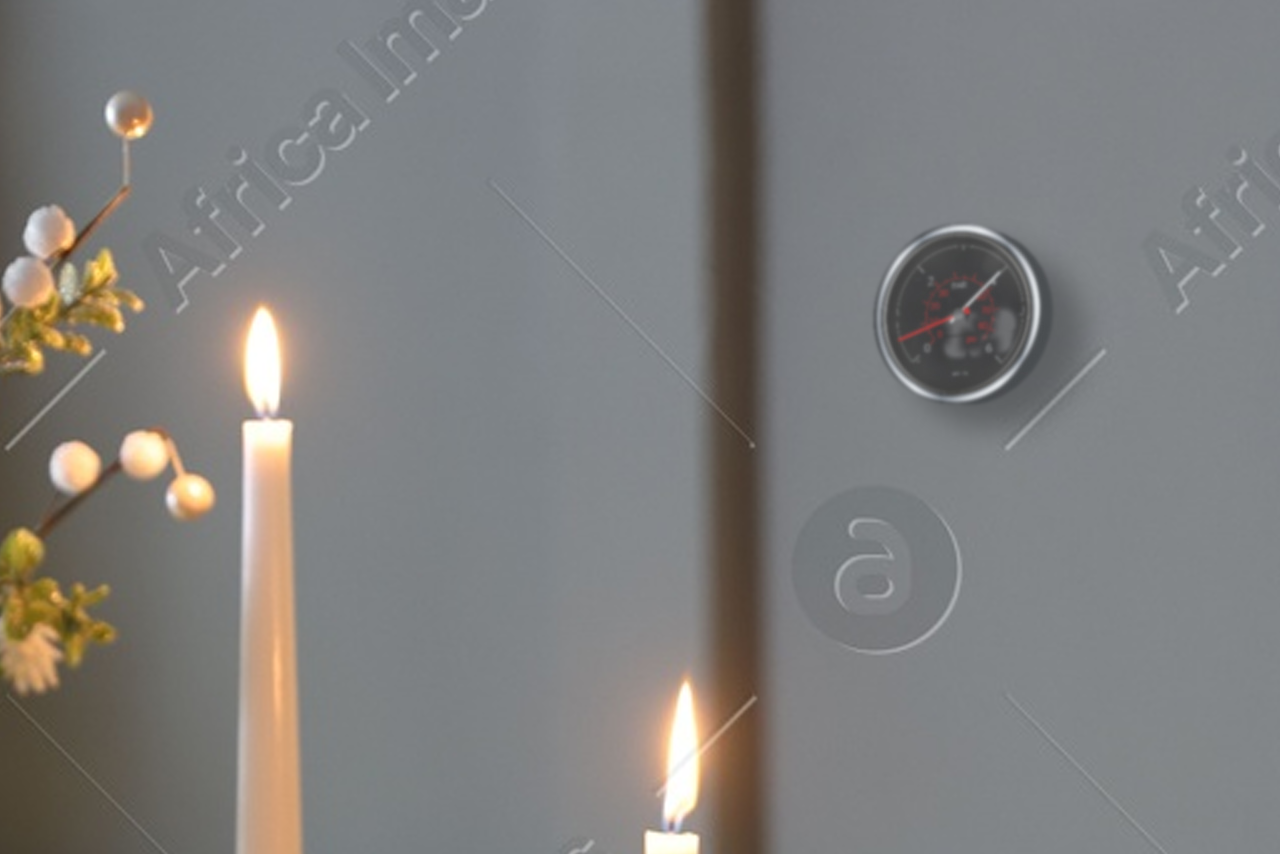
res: 0.5 (bar)
